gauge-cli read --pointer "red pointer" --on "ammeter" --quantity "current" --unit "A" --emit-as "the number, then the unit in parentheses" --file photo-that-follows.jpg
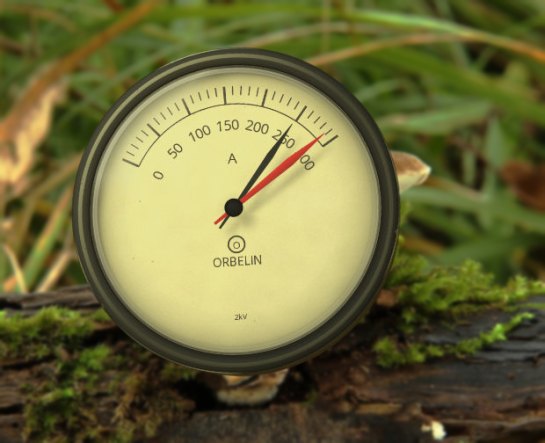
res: 290 (A)
